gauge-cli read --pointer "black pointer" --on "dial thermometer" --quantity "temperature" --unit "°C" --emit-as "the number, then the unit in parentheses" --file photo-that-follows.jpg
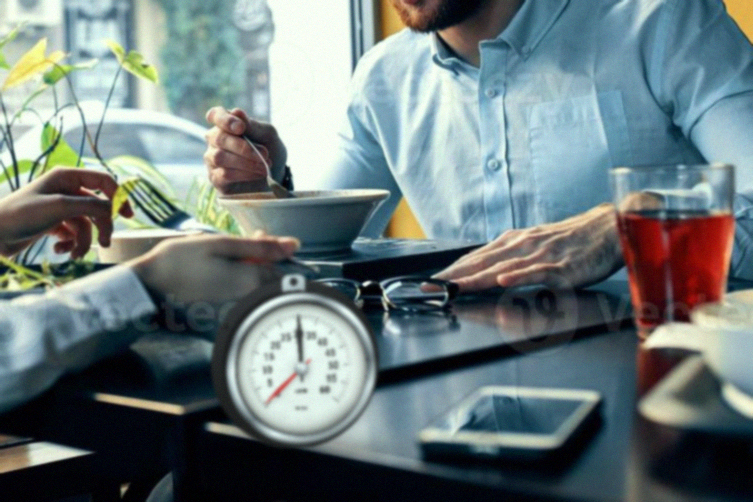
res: 30 (°C)
